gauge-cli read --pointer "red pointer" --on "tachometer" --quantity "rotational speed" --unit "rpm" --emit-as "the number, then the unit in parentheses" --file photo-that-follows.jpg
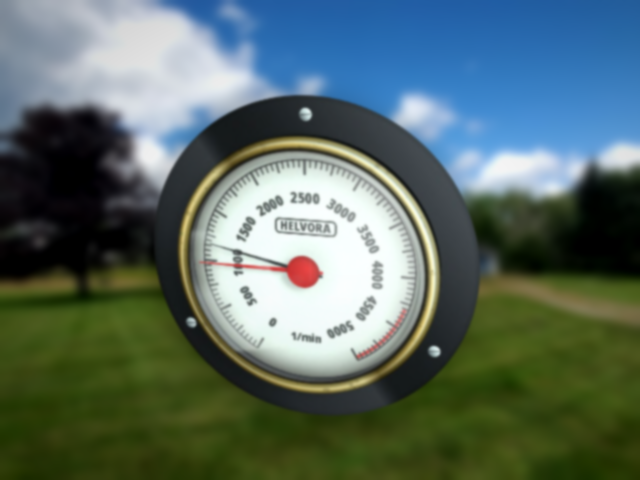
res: 1000 (rpm)
